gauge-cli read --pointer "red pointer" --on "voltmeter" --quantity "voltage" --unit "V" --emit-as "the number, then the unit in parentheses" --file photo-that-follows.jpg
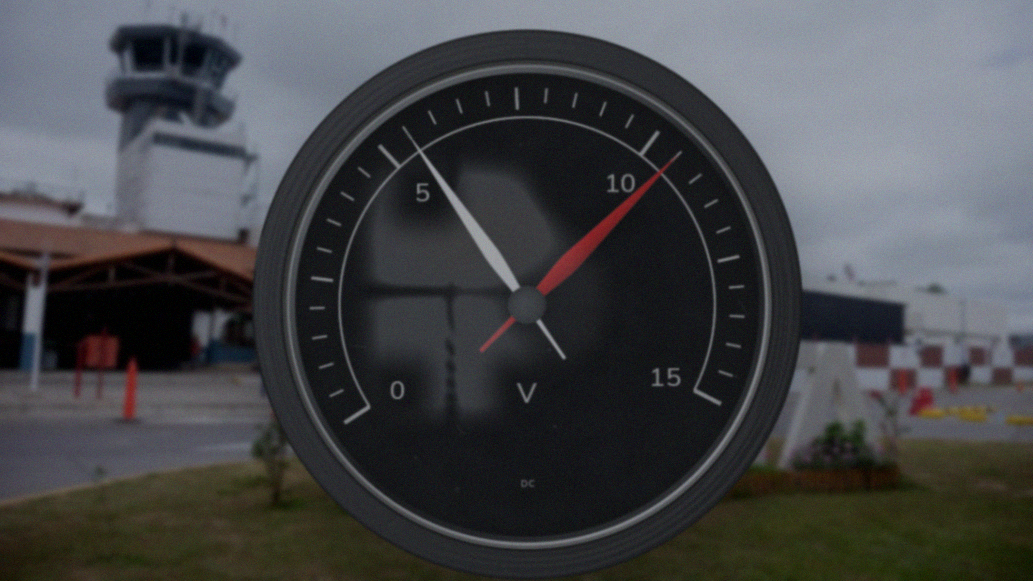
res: 10.5 (V)
